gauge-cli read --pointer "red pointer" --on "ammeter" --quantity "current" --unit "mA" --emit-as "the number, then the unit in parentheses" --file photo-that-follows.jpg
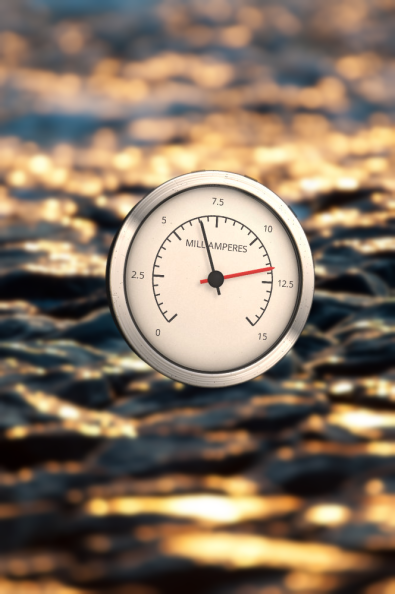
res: 11.75 (mA)
